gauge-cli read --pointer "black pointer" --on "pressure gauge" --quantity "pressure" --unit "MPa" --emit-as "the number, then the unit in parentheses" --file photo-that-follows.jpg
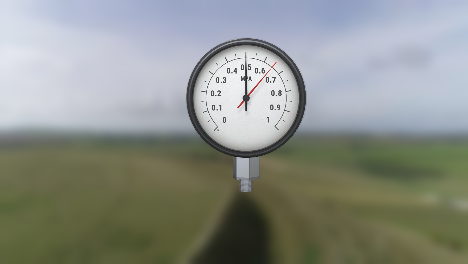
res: 0.5 (MPa)
